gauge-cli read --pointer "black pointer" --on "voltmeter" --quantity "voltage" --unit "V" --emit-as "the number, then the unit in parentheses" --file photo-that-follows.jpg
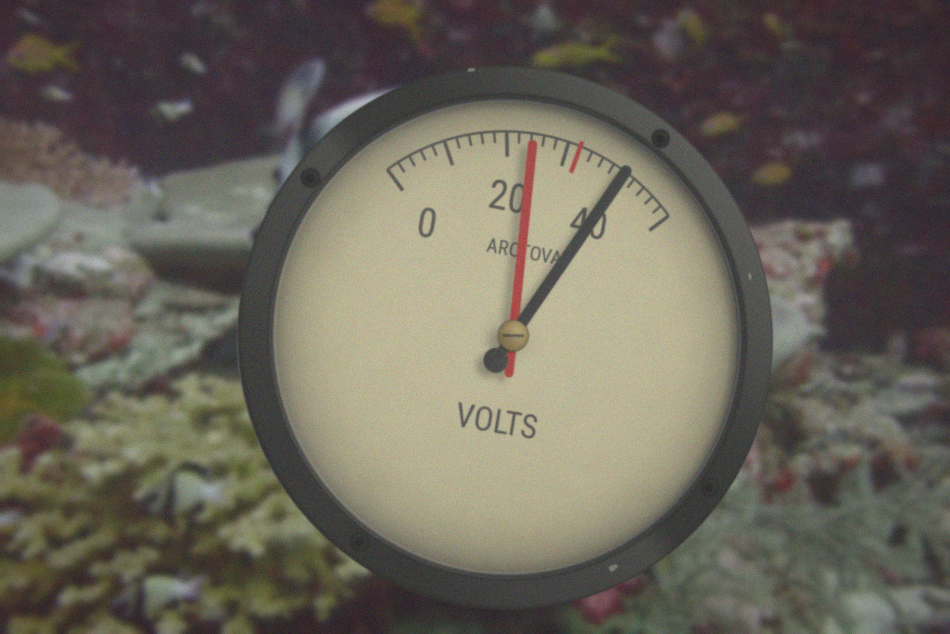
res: 40 (V)
